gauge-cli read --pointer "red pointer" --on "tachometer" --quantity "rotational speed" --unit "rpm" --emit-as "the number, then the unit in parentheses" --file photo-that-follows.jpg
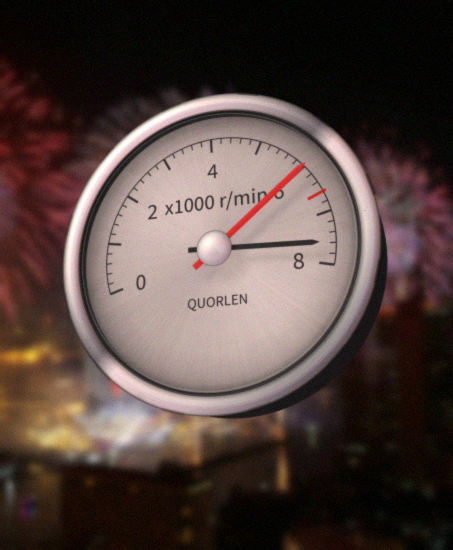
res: 6000 (rpm)
